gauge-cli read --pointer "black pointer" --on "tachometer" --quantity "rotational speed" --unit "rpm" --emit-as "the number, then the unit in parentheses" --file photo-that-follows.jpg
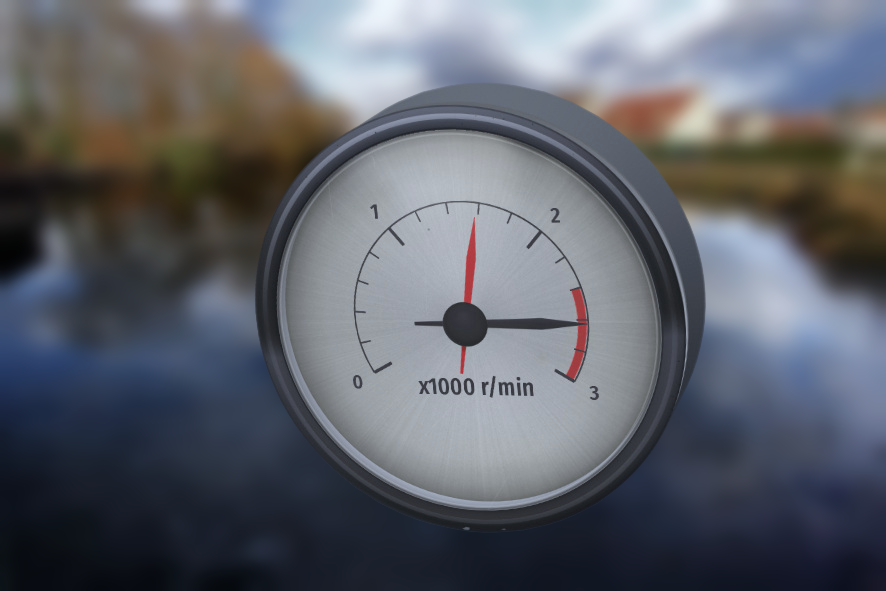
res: 2600 (rpm)
